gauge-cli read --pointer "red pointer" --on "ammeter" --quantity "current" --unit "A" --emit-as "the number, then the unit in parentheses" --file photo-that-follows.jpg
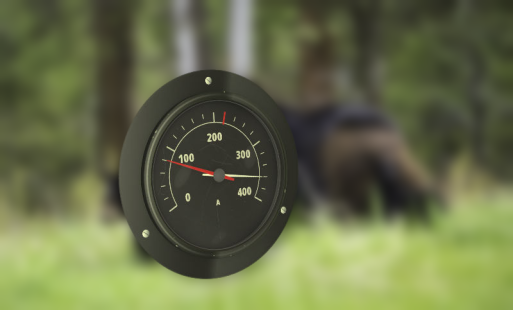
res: 80 (A)
